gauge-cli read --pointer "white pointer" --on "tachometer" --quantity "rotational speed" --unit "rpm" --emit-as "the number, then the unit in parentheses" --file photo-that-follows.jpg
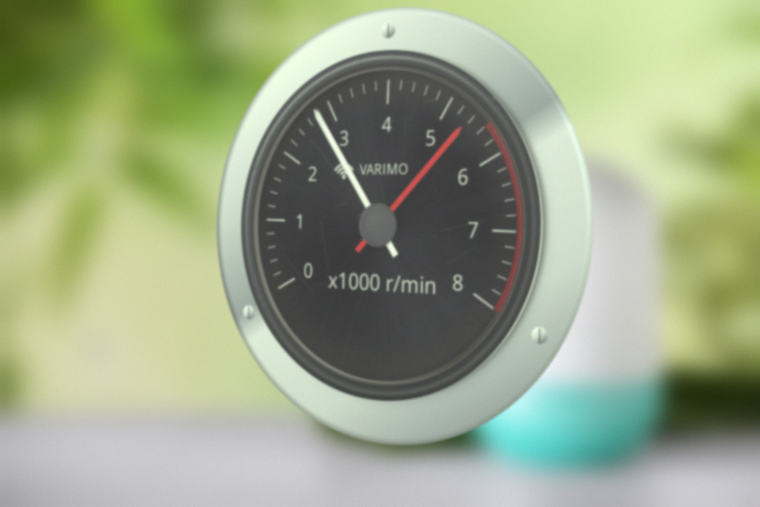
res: 2800 (rpm)
